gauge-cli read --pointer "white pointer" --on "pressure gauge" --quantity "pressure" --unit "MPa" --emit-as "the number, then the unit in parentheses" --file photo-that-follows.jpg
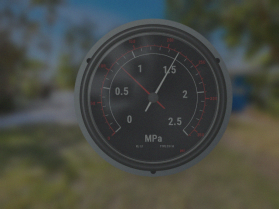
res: 1.5 (MPa)
